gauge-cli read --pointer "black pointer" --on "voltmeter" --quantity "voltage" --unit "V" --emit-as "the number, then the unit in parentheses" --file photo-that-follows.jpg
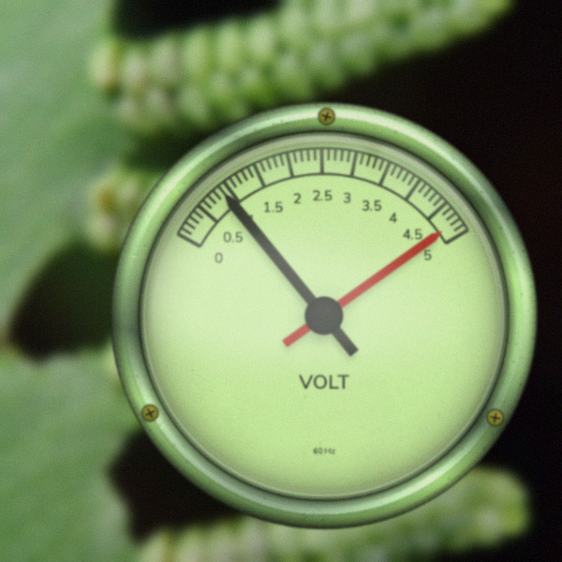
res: 0.9 (V)
